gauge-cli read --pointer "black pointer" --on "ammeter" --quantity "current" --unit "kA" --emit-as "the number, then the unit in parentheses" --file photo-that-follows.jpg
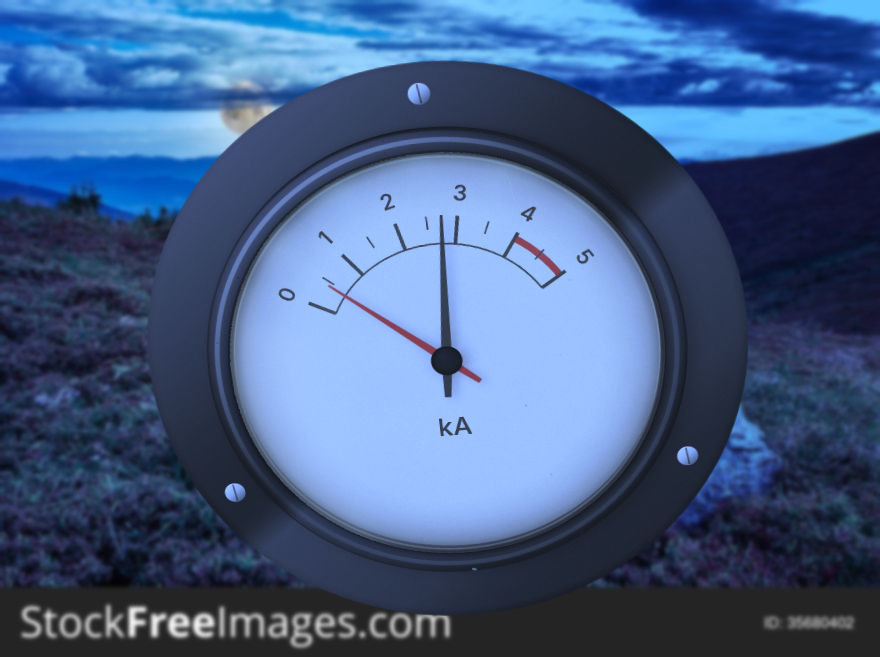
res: 2.75 (kA)
